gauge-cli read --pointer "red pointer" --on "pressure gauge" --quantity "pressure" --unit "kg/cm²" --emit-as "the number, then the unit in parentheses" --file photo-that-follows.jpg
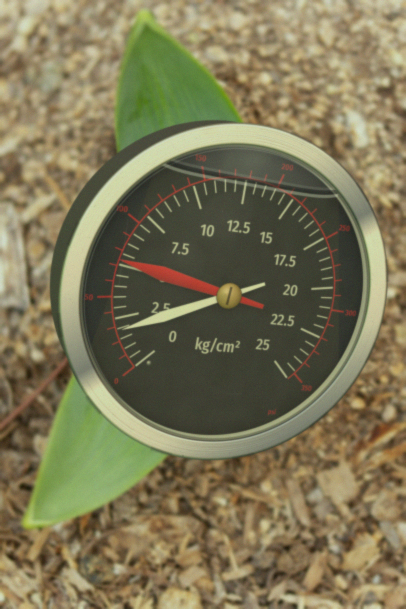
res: 5.25 (kg/cm²)
